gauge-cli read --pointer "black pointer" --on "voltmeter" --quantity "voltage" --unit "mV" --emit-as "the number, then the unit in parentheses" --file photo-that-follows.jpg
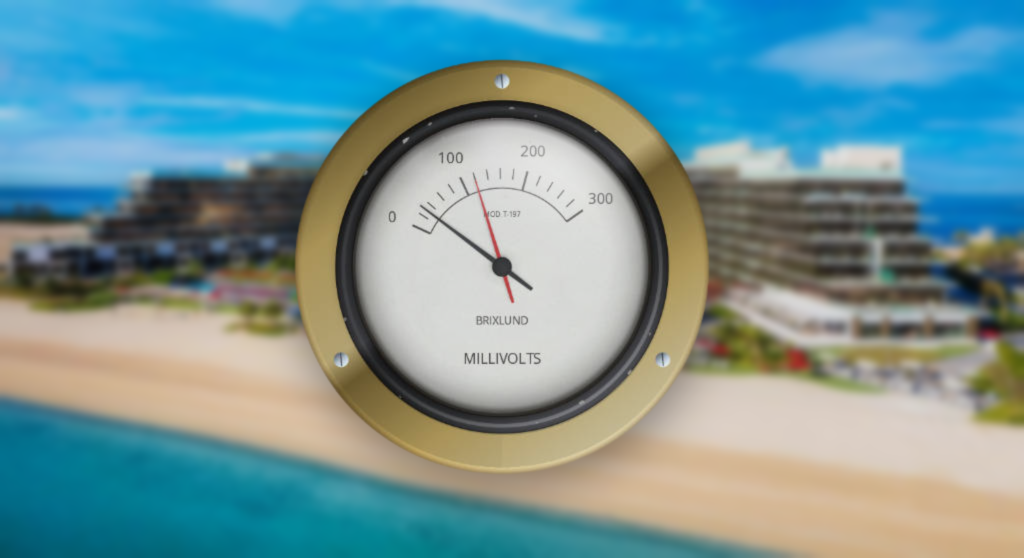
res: 30 (mV)
